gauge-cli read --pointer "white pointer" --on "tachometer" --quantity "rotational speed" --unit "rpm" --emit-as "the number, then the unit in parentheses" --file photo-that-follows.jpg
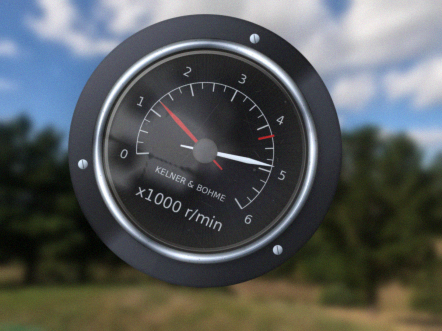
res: 4875 (rpm)
